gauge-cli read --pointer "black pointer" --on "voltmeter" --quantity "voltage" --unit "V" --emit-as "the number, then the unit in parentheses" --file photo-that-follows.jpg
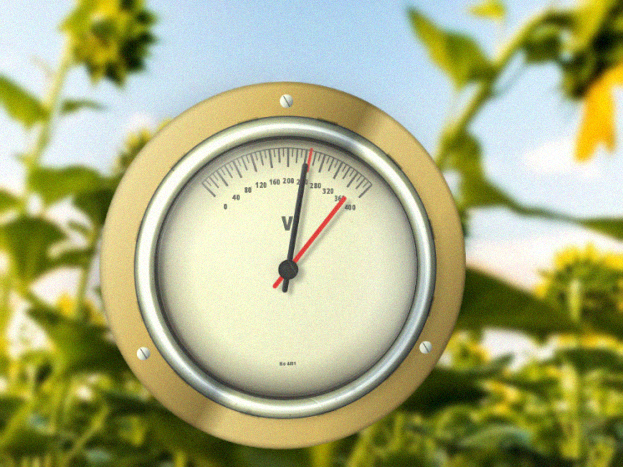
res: 240 (V)
